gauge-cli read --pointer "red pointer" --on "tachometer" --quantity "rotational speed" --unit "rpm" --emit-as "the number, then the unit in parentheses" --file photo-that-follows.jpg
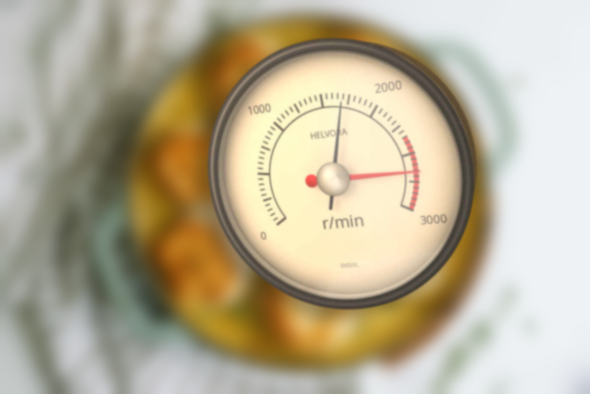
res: 2650 (rpm)
